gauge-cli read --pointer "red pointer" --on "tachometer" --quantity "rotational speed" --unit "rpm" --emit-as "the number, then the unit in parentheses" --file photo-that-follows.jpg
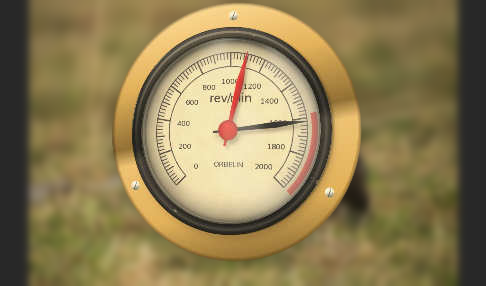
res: 1100 (rpm)
